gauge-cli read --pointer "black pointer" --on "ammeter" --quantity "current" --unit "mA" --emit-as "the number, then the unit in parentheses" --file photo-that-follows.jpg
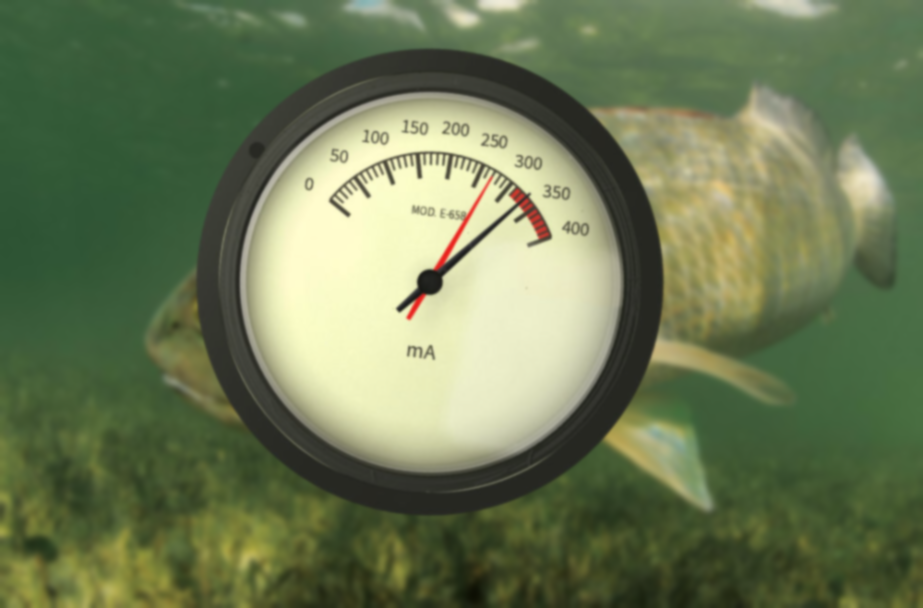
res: 330 (mA)
